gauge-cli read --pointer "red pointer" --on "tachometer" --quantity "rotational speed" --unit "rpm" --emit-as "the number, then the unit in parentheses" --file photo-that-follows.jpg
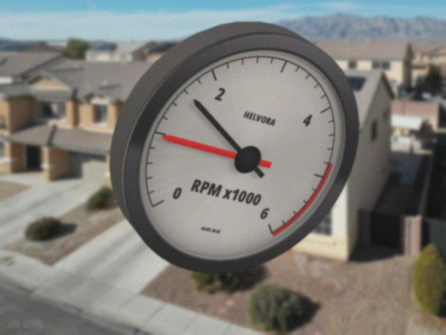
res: 1000 (rpm)
